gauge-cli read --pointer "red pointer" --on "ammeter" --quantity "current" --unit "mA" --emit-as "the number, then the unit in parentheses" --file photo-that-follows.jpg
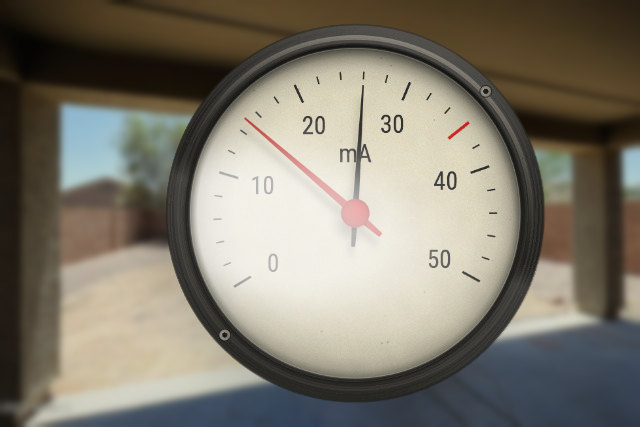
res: 15 (mA)
